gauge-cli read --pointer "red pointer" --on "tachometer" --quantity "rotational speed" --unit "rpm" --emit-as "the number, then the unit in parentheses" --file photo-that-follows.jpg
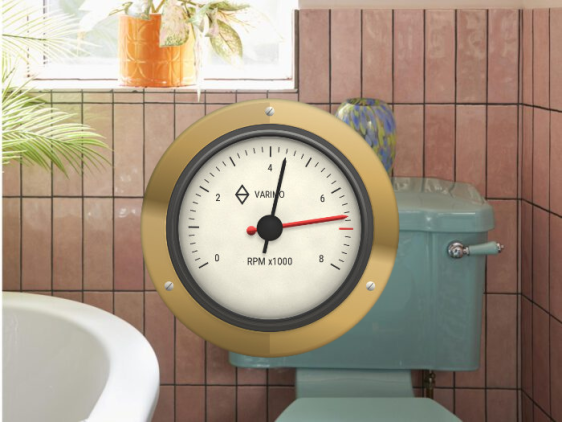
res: 6700 (rpm)
